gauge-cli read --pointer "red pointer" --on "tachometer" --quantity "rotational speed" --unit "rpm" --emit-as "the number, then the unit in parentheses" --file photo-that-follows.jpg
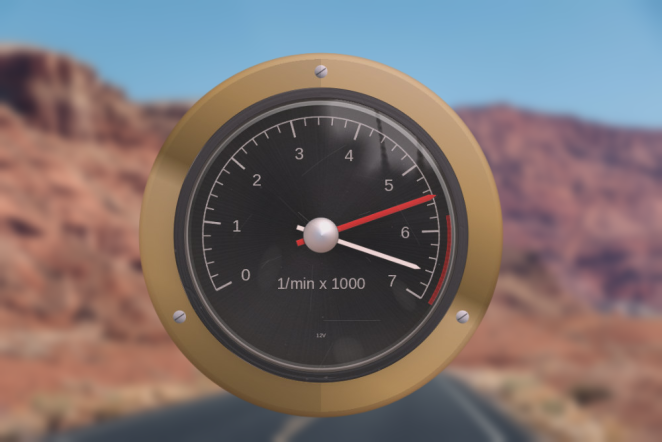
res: 5500 (rpm)
